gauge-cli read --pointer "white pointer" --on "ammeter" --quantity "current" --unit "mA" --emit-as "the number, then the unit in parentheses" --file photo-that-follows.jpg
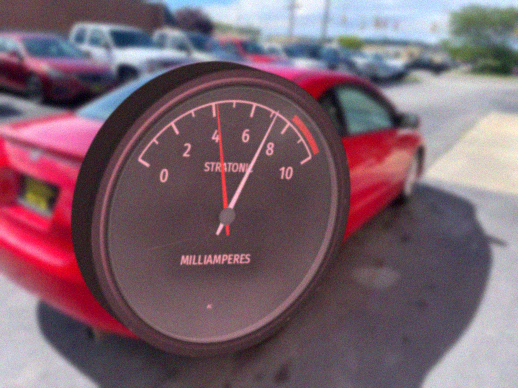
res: 7 (mA)
